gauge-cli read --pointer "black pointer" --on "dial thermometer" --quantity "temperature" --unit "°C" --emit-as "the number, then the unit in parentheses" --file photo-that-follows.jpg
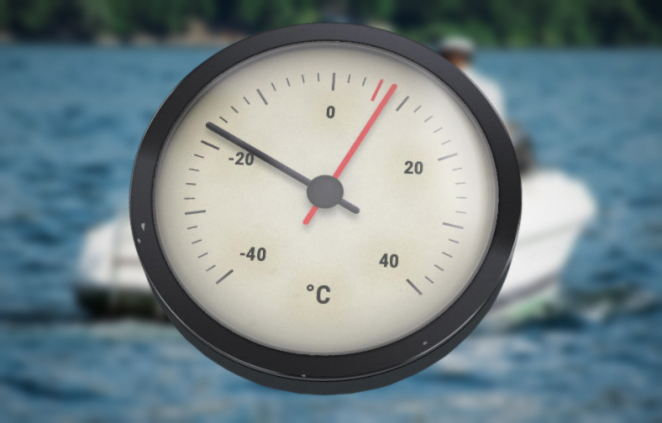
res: -18 (°C)
